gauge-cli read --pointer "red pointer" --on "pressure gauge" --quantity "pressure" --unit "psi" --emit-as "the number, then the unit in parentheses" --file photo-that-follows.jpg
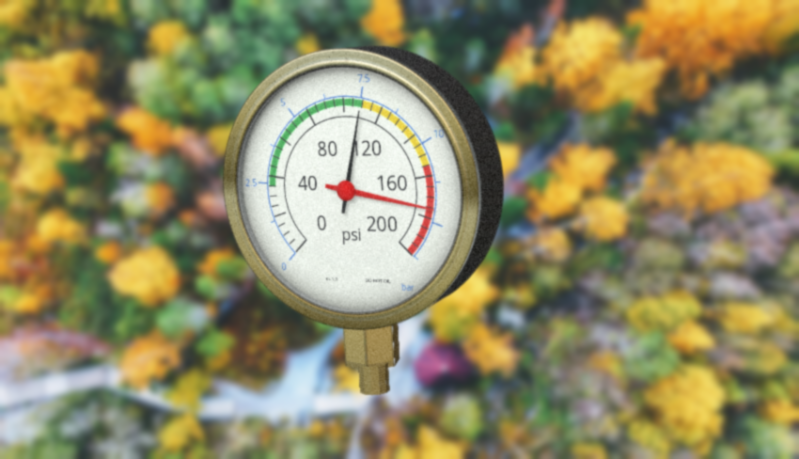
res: 175 (psi)
